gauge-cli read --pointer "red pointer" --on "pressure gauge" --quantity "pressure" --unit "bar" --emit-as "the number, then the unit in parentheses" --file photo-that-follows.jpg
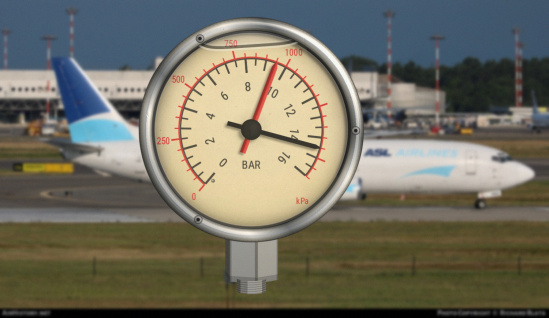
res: 9.5 (bar)
